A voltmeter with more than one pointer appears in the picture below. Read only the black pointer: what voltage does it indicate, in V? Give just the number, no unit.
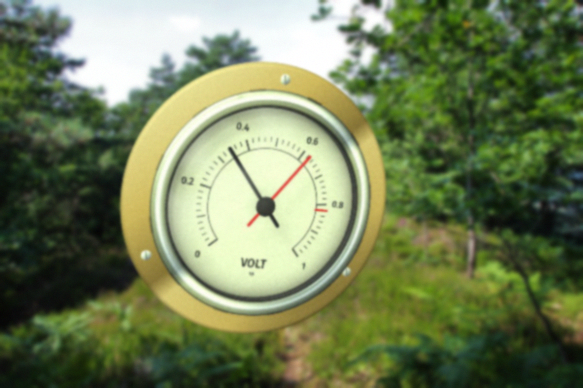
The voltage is 0.34
